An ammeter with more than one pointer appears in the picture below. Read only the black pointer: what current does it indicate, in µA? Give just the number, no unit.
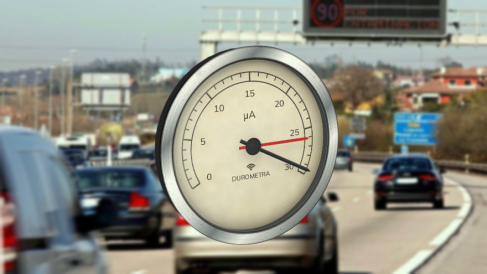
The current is 29.5
